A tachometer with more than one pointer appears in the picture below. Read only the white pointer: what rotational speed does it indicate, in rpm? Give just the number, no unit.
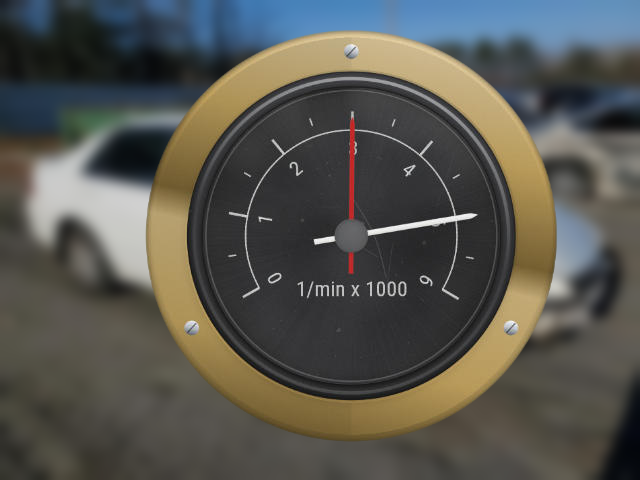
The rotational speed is 5000
